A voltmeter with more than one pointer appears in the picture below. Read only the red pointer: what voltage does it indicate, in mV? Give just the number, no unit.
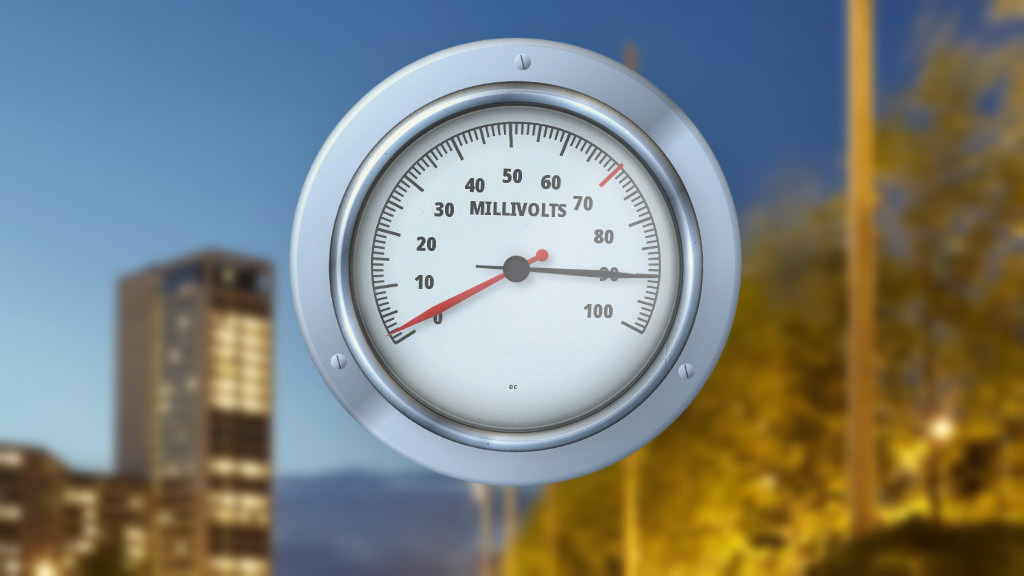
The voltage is 2
